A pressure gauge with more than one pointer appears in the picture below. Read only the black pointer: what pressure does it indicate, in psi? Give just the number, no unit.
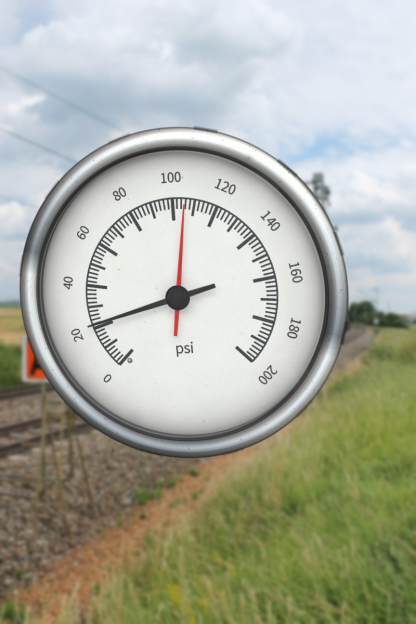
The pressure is 22
